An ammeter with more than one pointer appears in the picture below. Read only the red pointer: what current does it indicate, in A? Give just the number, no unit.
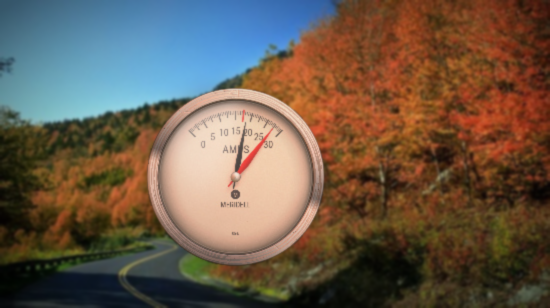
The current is 27.5
